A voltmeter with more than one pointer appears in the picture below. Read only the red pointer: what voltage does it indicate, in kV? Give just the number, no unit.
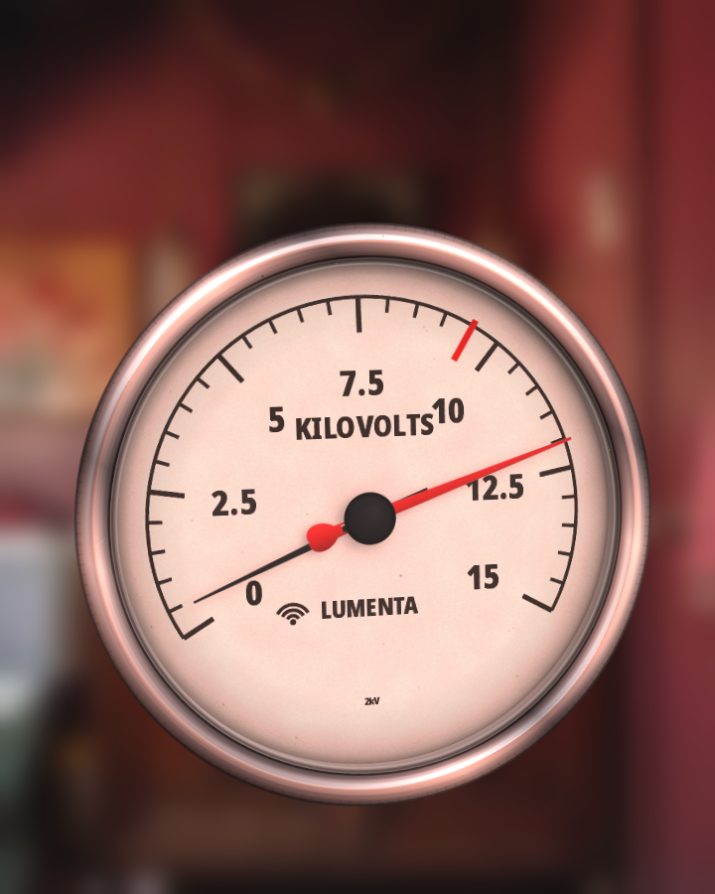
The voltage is 12
